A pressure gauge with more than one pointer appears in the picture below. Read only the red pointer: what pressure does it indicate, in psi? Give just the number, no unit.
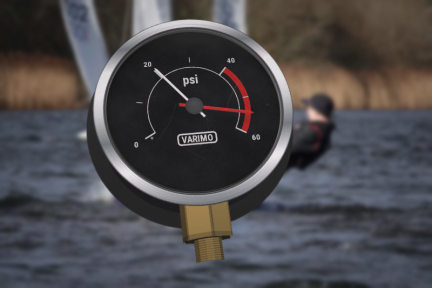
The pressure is 55
